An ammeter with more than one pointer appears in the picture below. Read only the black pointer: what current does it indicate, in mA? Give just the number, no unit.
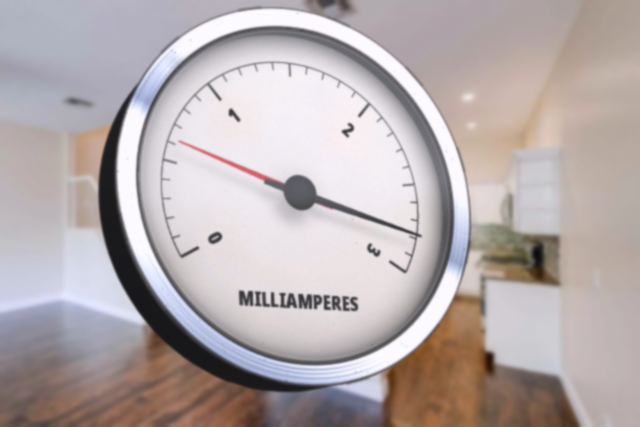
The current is 2.8
